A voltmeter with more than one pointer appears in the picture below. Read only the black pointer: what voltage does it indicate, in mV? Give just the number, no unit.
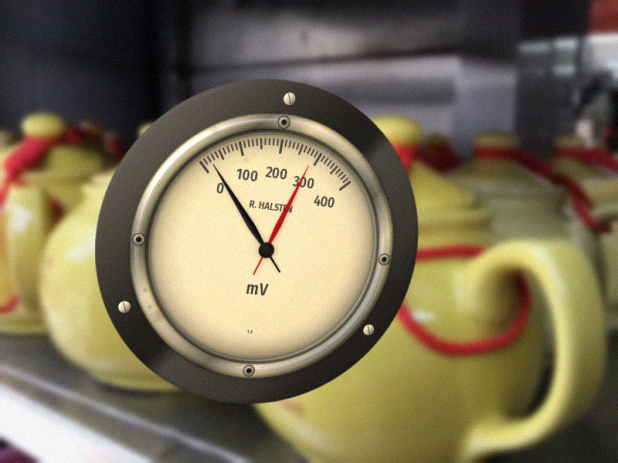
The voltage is 20
